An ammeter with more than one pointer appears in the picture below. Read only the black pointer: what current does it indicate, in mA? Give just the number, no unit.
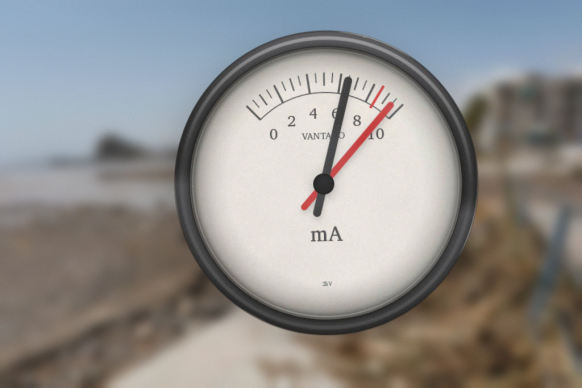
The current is 6.5
